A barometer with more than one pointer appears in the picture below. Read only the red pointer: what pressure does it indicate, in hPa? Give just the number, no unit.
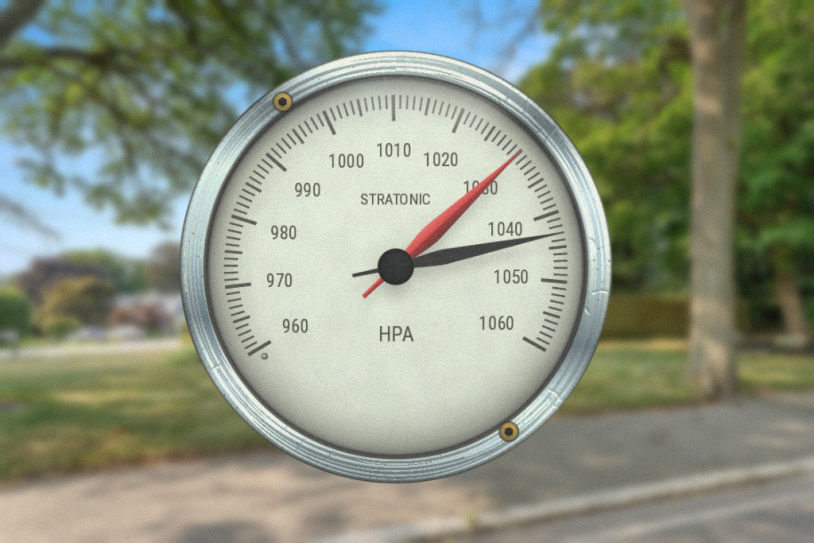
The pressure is 1030
